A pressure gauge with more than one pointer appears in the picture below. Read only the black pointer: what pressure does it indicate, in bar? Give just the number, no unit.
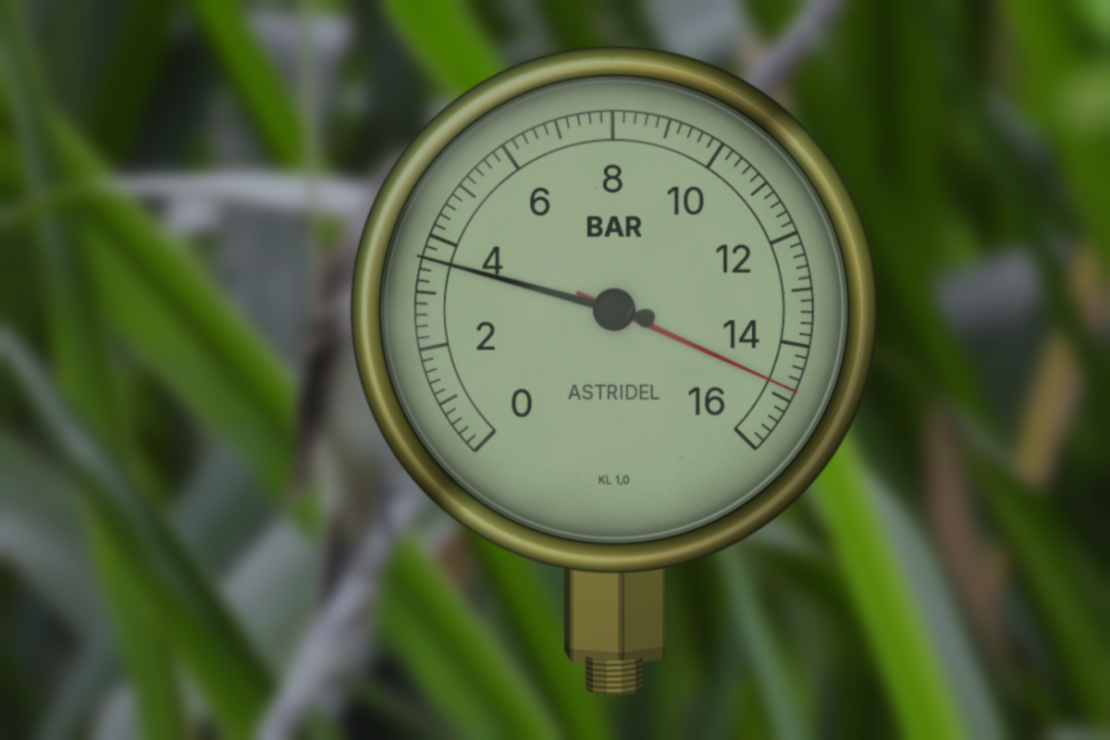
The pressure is 3.6
